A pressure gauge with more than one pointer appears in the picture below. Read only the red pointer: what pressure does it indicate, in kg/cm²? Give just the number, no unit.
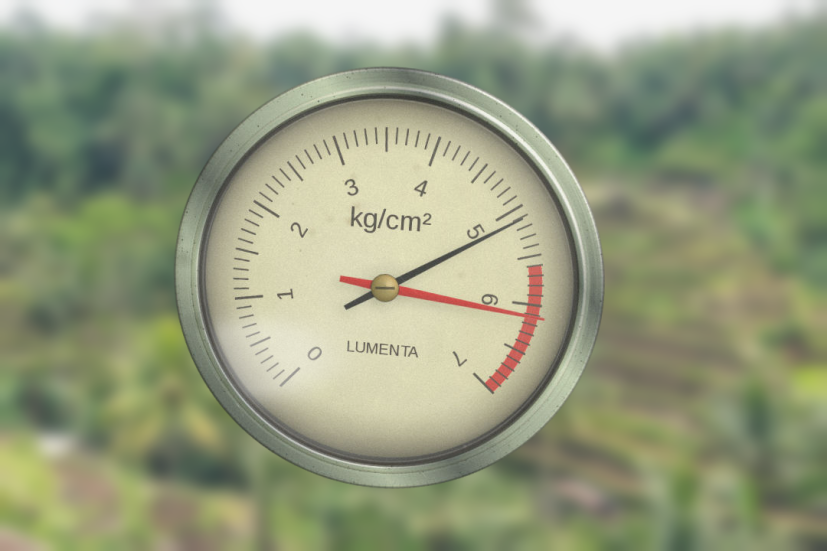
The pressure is 6.1
